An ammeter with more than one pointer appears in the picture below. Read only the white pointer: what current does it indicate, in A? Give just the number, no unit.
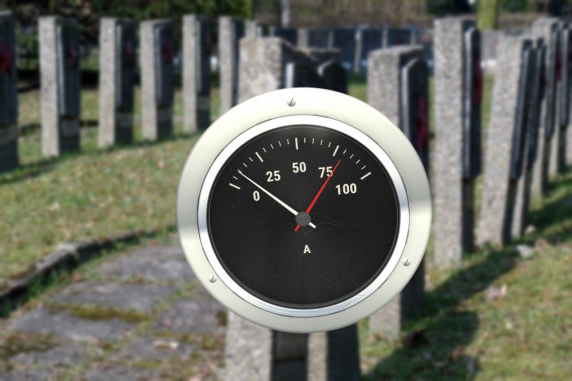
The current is 10
